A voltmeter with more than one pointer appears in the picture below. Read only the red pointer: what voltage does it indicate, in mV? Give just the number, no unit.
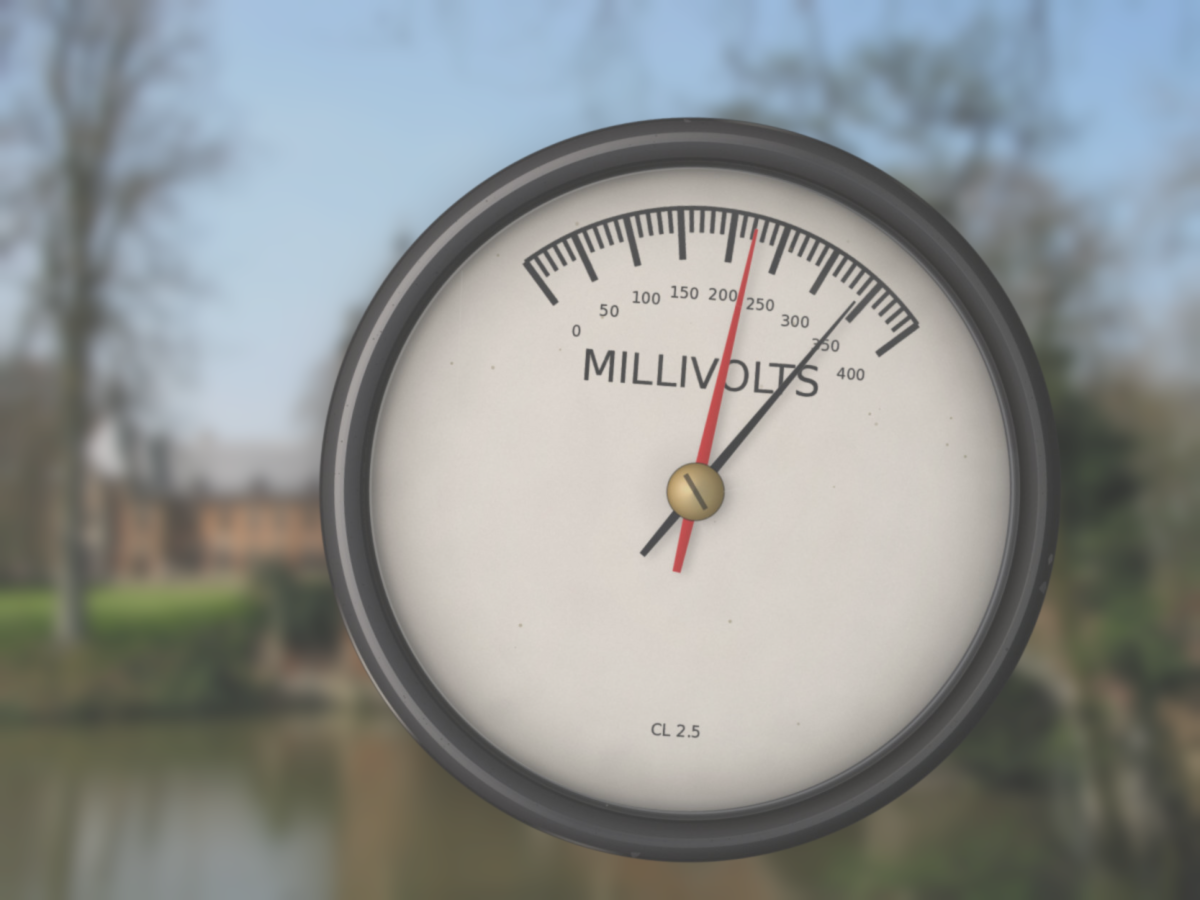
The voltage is 220
